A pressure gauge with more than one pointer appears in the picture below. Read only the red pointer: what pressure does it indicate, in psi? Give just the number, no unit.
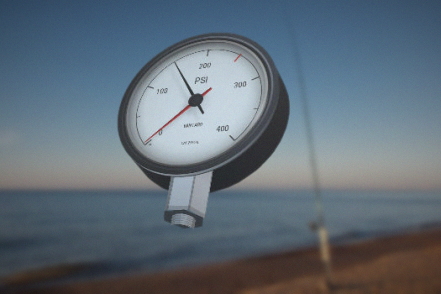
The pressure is 0
